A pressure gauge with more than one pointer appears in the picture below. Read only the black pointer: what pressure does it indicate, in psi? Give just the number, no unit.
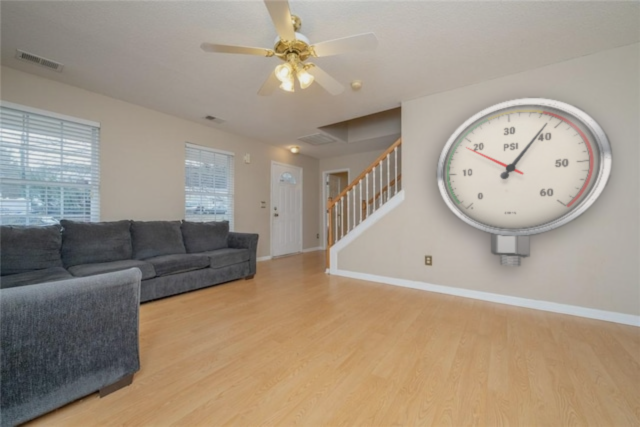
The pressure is 38
